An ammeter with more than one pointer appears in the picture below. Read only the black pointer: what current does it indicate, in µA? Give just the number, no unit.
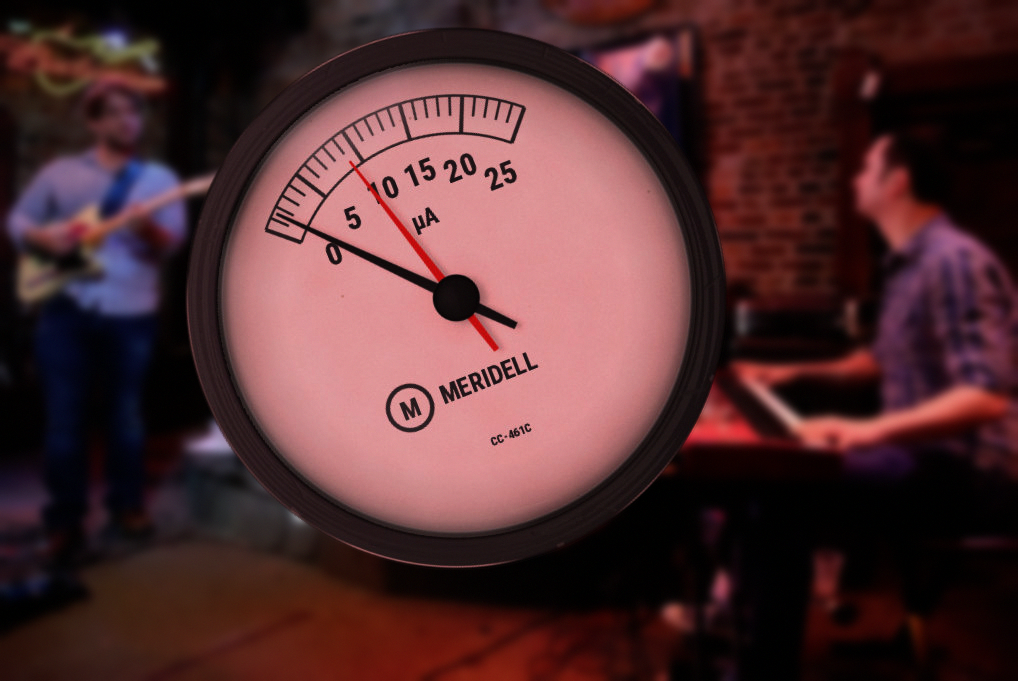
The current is 1.5
